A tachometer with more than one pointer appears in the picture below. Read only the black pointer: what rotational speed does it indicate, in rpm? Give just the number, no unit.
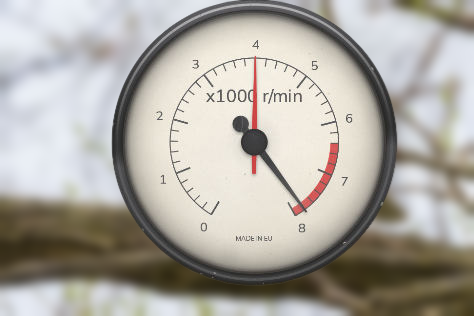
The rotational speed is 7800
